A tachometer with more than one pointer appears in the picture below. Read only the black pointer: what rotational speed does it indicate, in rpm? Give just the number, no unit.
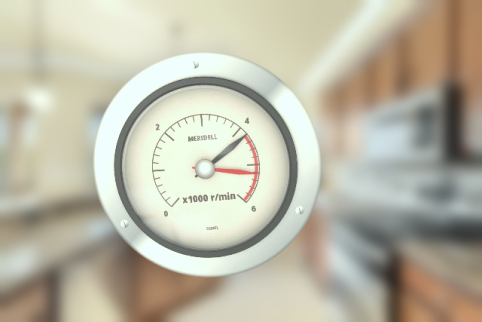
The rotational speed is 4200
